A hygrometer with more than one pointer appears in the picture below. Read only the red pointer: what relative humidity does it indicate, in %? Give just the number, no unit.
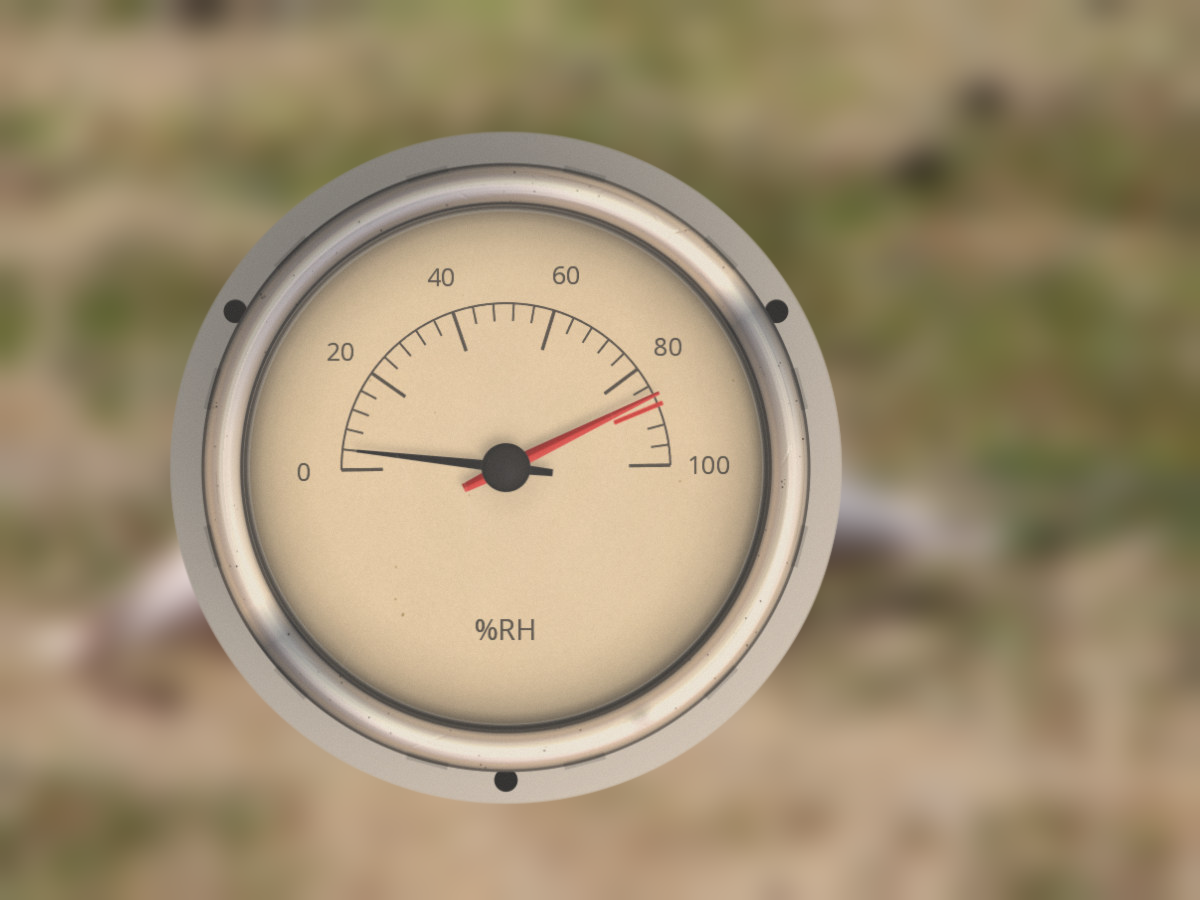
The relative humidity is 86
